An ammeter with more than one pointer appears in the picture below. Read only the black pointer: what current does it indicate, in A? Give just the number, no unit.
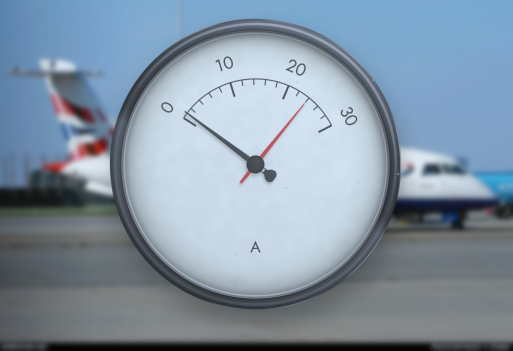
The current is 1
